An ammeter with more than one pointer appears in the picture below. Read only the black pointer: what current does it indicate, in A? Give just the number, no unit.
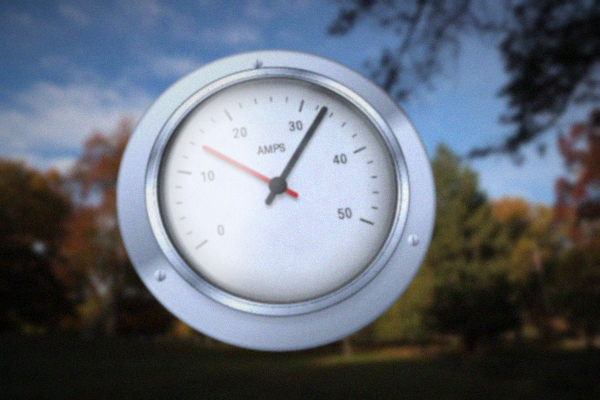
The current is 33
